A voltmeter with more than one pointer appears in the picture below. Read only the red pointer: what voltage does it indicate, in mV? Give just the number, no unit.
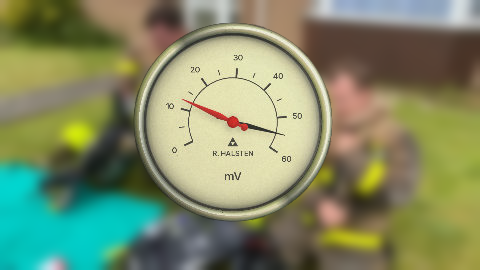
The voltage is 12.5
